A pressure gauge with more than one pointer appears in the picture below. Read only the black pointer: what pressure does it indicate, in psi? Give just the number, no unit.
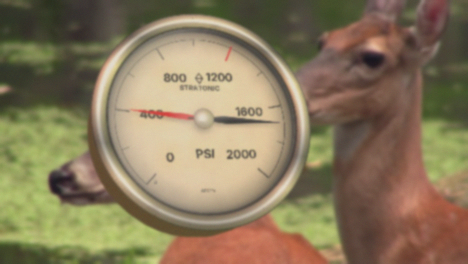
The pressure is 1700
